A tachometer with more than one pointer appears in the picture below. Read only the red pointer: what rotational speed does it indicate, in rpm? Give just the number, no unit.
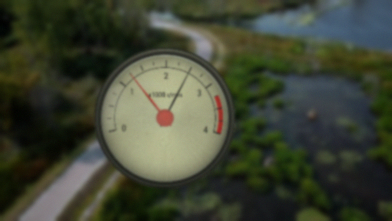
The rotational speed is 1250
